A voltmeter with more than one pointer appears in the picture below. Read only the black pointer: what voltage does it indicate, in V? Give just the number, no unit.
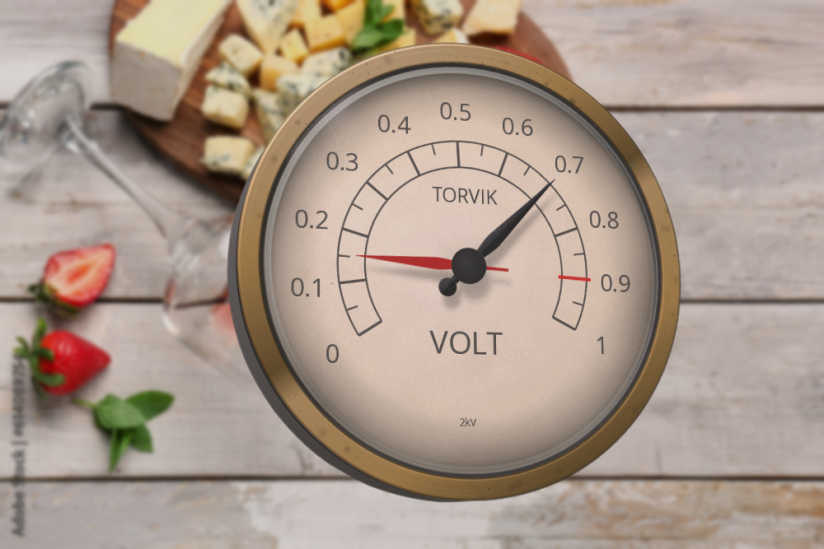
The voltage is 0.7
